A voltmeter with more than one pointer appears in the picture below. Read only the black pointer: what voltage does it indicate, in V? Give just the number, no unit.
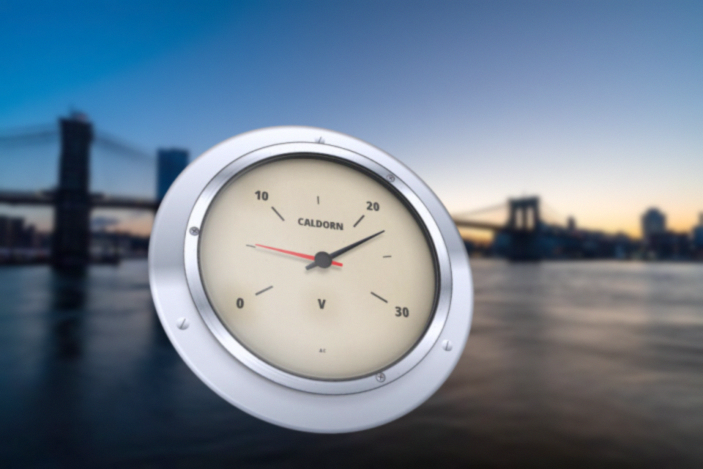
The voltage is 22.5
